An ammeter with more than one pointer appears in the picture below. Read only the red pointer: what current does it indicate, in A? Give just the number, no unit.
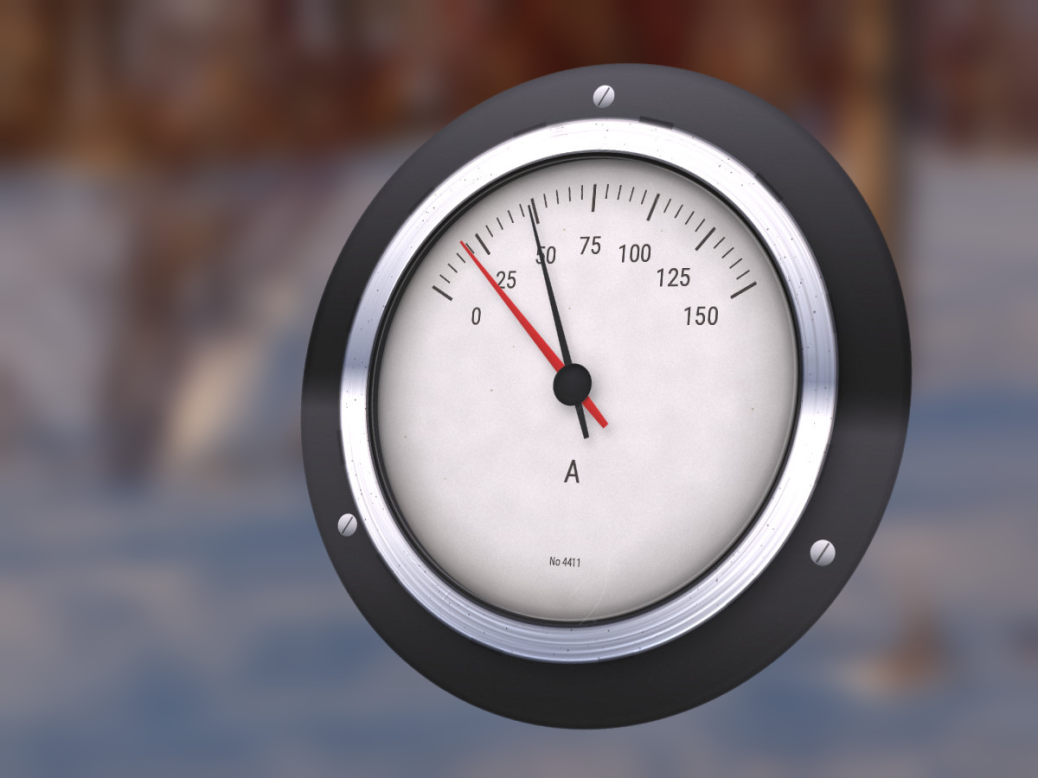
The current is 20
